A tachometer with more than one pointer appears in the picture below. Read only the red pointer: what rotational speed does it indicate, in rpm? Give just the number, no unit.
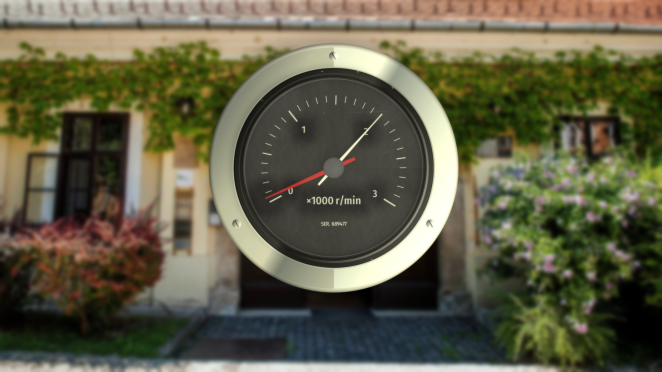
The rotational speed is 50
